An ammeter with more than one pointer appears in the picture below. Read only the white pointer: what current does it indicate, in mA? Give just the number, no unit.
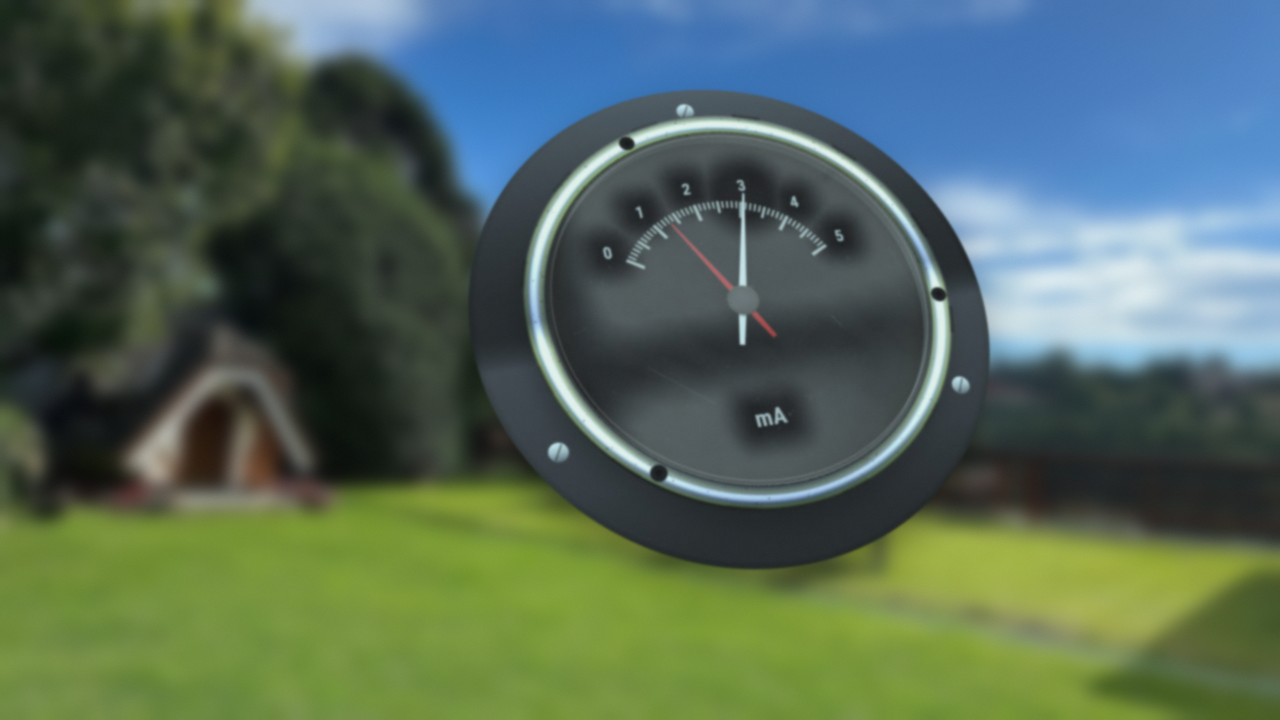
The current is 3
